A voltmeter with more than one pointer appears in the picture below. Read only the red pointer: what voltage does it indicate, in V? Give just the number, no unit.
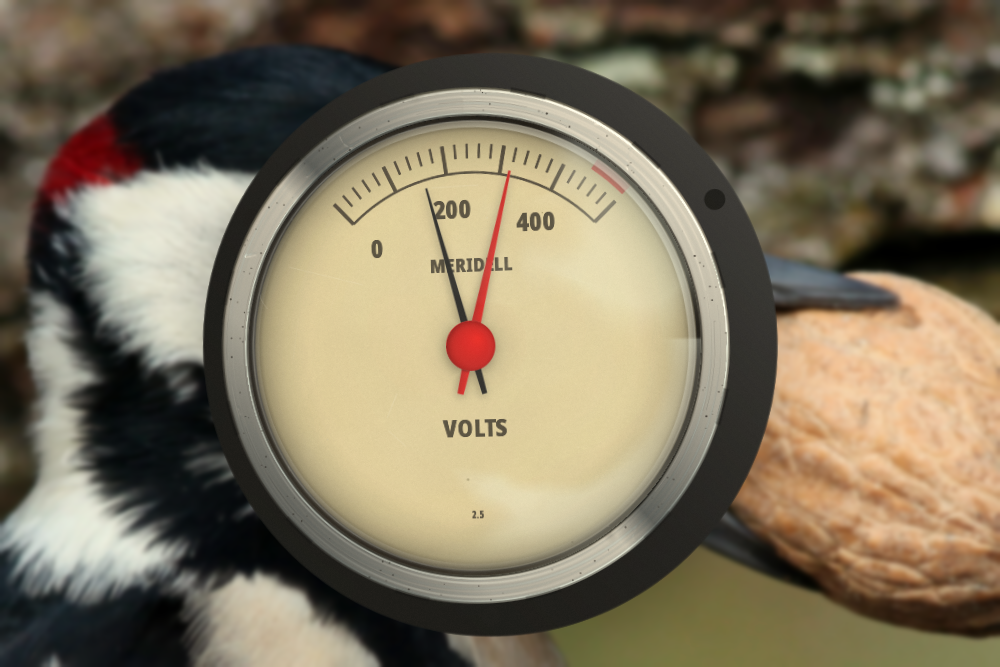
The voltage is 320
